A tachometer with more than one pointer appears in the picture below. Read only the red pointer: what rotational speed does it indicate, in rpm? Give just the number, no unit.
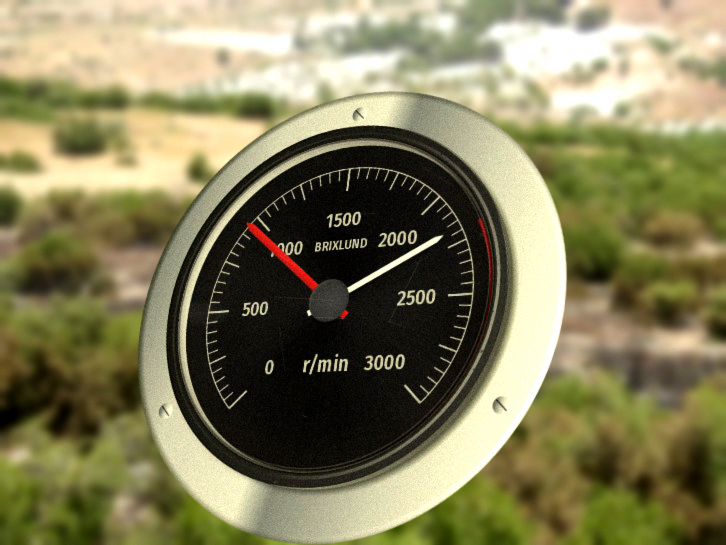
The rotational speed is 950
